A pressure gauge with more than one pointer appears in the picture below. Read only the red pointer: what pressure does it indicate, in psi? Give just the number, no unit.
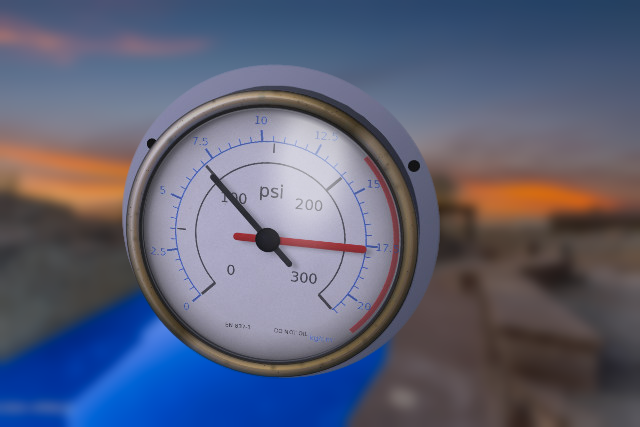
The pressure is 250
